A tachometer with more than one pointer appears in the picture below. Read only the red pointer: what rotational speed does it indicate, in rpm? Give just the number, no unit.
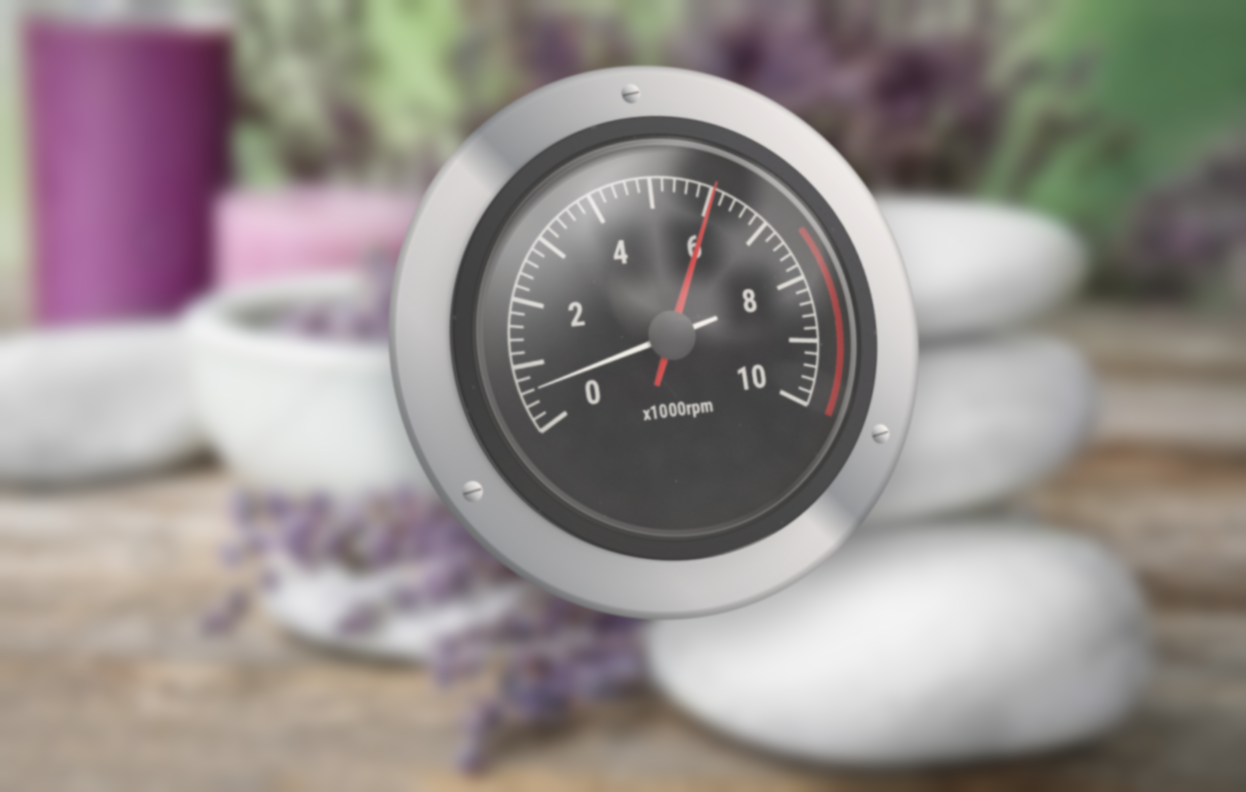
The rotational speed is 6000
